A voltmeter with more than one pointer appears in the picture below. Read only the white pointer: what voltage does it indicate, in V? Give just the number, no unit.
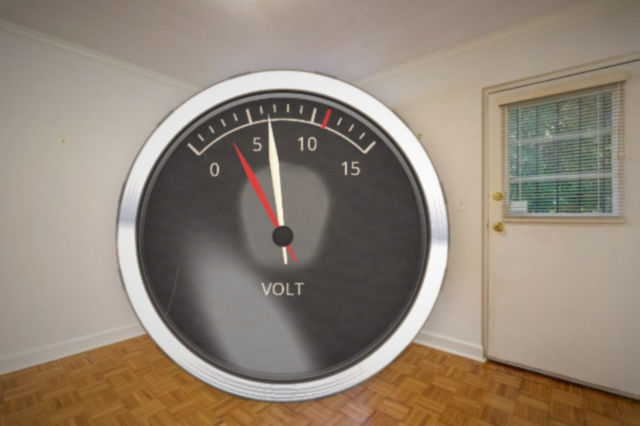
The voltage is 6.5
